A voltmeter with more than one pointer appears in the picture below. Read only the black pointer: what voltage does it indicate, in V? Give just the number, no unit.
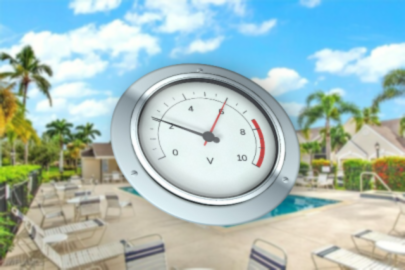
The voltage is 2
